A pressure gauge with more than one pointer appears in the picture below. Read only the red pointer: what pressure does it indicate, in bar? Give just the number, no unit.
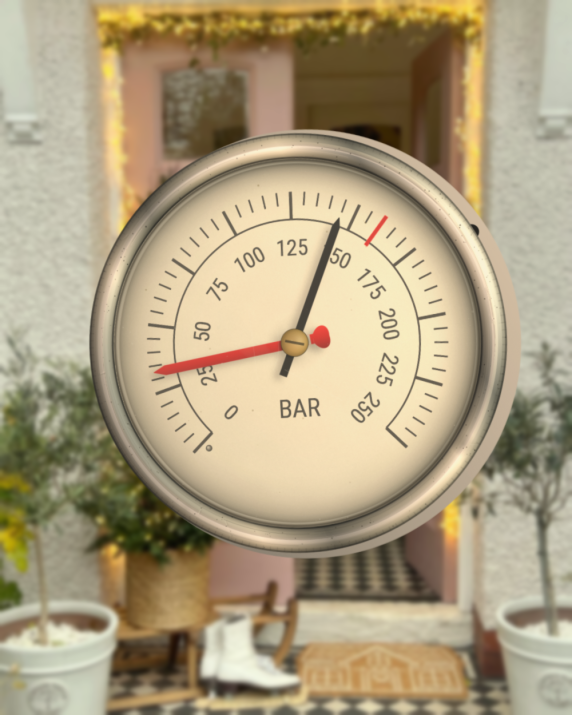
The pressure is 32.5
